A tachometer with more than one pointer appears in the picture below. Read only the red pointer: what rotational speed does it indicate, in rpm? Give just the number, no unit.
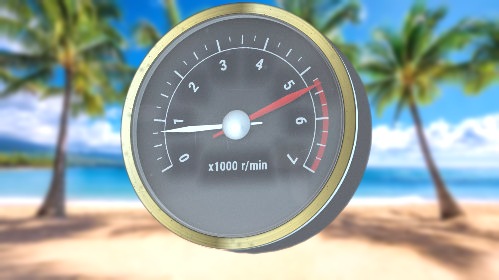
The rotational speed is 5375
